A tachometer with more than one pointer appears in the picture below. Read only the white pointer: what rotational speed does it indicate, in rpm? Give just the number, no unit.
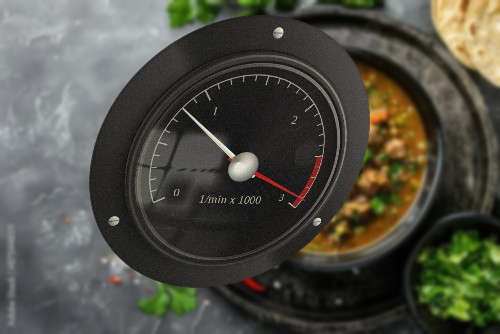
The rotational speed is 800
